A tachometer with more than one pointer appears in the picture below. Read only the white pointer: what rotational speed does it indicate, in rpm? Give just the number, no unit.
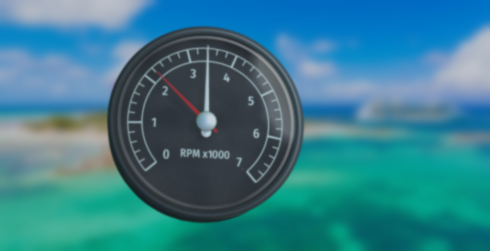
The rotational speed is 3400
